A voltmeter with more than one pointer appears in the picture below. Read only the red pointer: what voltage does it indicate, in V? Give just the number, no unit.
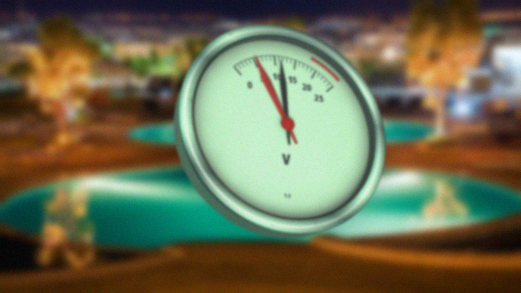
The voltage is 5
